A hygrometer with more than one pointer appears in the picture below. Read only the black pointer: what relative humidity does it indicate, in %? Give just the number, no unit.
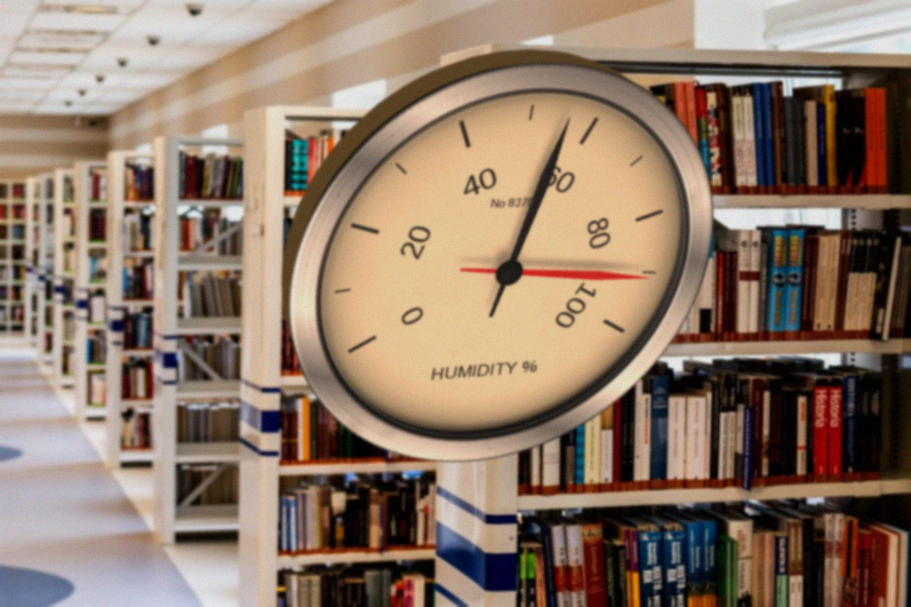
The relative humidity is 55
